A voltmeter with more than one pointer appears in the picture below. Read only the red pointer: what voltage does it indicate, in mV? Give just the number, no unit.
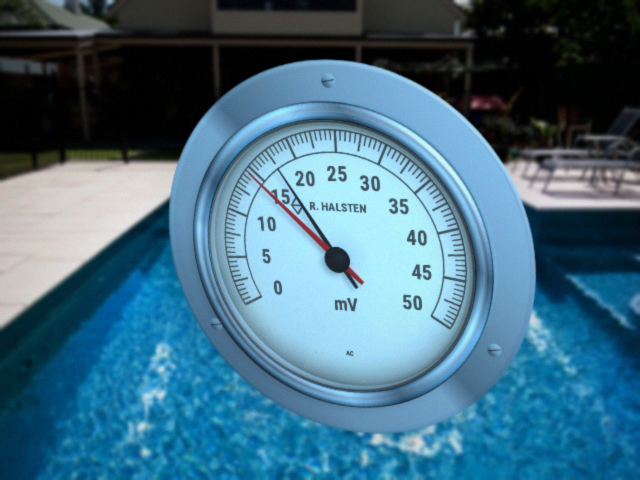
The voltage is 15
